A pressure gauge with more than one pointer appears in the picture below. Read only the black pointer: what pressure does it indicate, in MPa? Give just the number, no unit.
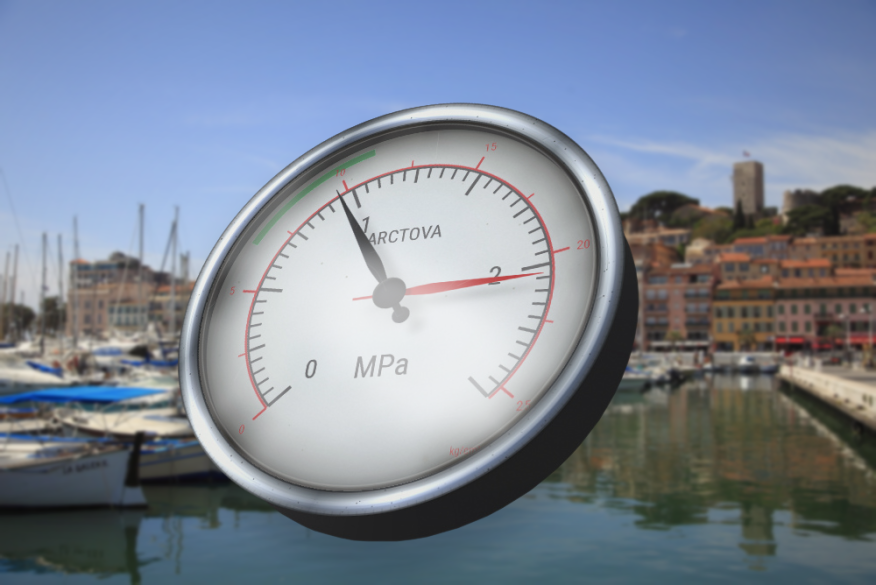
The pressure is 0.95
